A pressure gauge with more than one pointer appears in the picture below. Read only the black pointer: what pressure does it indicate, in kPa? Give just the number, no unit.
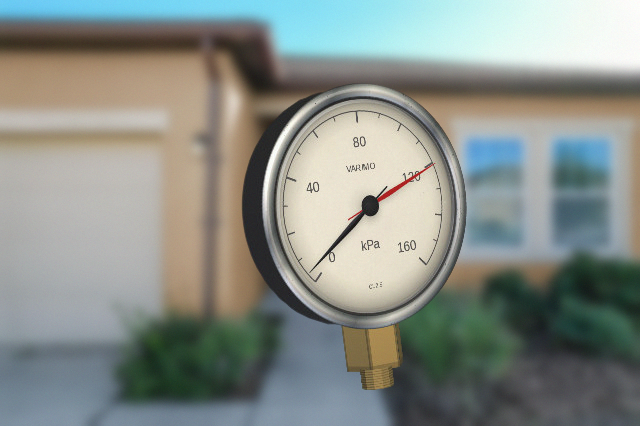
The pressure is 5
